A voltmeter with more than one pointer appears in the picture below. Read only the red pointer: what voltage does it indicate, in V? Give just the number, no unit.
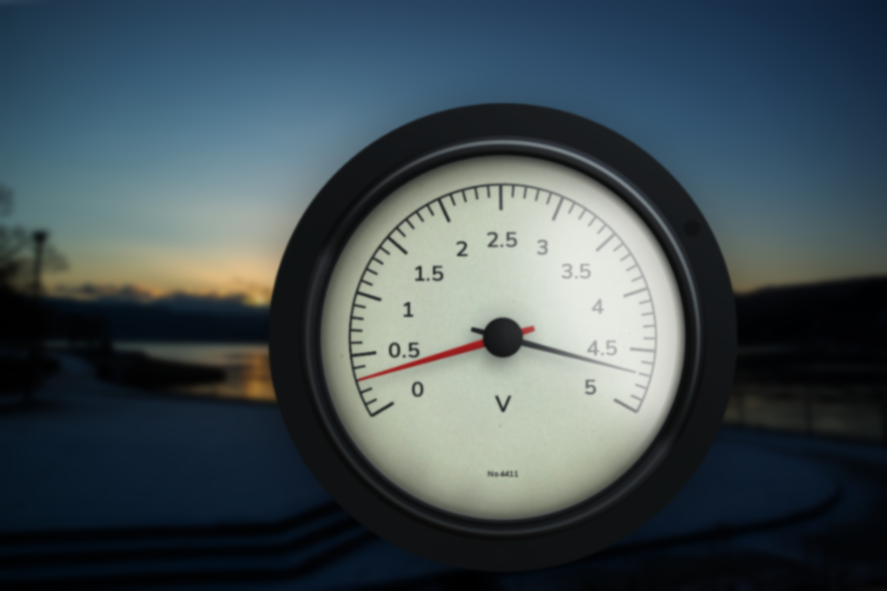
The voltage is 0.3
